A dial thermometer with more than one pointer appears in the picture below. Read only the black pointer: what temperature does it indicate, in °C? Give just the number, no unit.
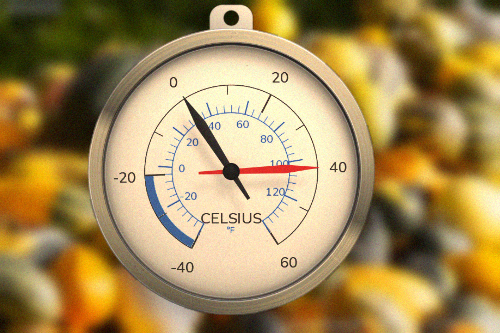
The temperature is 0
